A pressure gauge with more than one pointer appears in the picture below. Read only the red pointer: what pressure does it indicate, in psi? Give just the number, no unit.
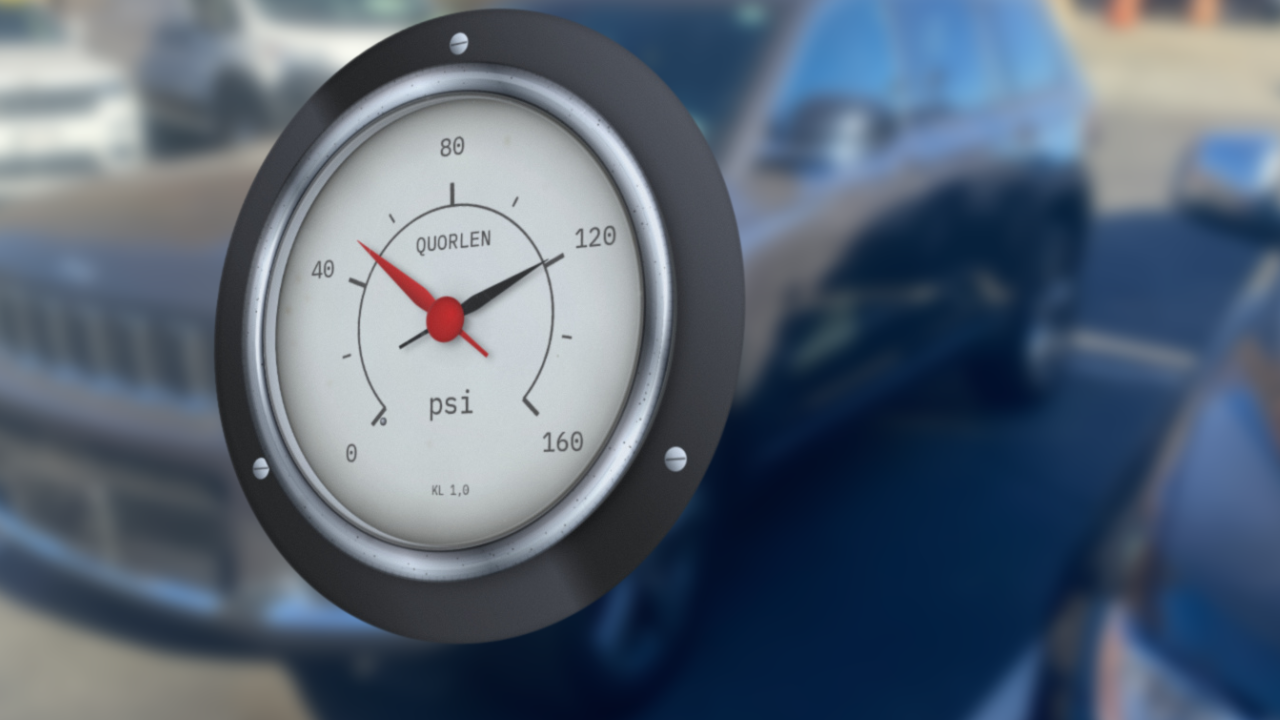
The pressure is 50
